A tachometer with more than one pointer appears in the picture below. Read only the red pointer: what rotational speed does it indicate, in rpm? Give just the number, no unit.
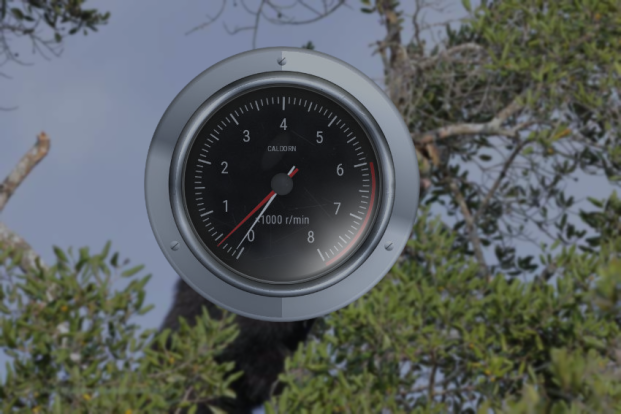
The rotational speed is 400
